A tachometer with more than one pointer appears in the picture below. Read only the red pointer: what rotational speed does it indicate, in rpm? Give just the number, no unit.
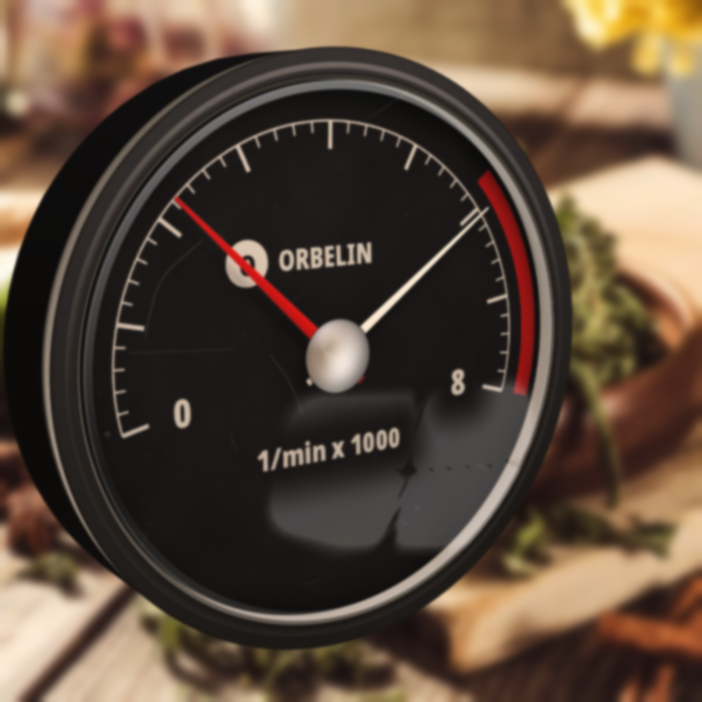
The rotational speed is 2200
